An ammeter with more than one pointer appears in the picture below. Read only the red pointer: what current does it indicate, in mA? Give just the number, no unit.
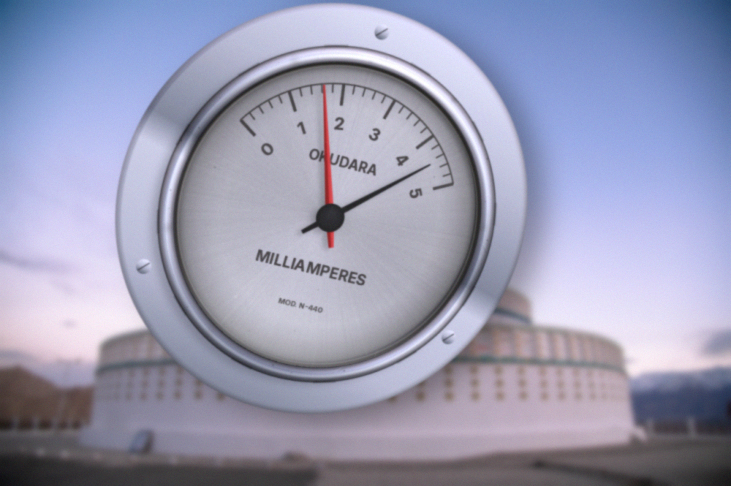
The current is 1.6
